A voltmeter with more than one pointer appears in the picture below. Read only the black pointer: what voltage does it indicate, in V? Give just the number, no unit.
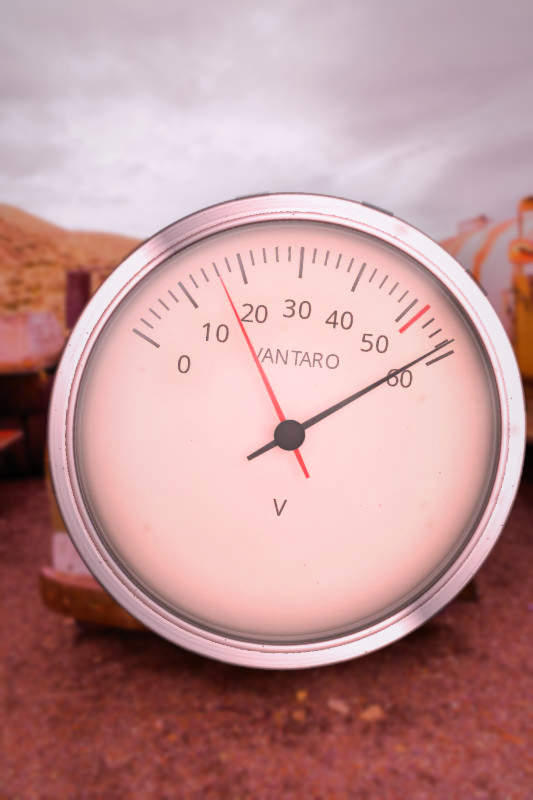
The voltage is 58
